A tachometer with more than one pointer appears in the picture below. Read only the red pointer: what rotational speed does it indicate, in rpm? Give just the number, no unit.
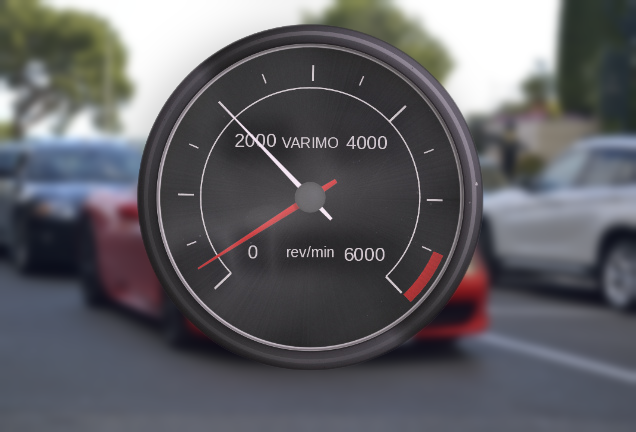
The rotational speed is 250
